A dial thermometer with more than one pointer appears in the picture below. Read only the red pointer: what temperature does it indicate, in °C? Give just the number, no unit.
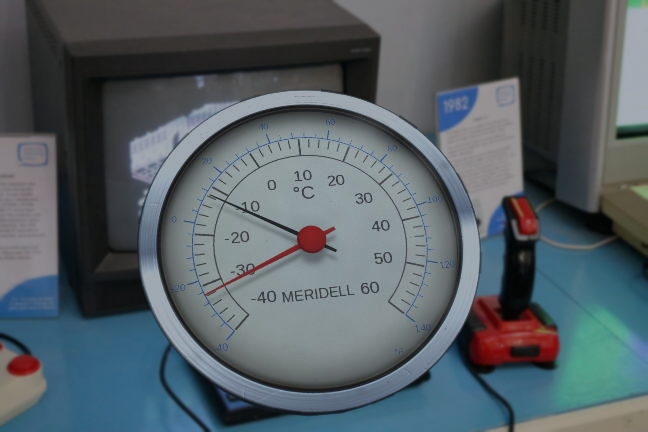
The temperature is -32
